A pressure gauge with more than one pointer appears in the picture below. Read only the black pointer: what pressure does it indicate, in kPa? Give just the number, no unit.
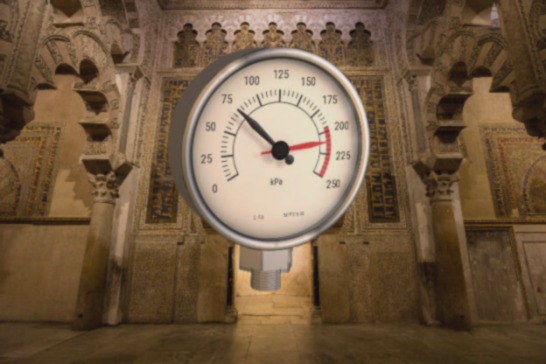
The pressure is 75
